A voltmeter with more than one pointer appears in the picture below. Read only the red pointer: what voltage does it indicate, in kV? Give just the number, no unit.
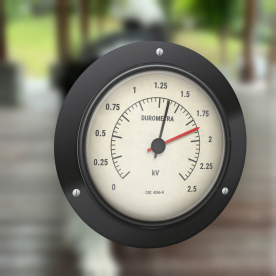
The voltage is 1.85
